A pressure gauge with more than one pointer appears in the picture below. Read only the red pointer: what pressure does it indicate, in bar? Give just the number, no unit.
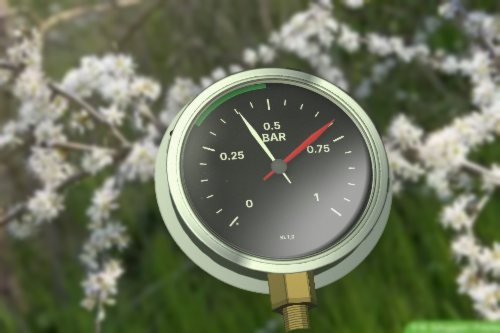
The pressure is 0.7
